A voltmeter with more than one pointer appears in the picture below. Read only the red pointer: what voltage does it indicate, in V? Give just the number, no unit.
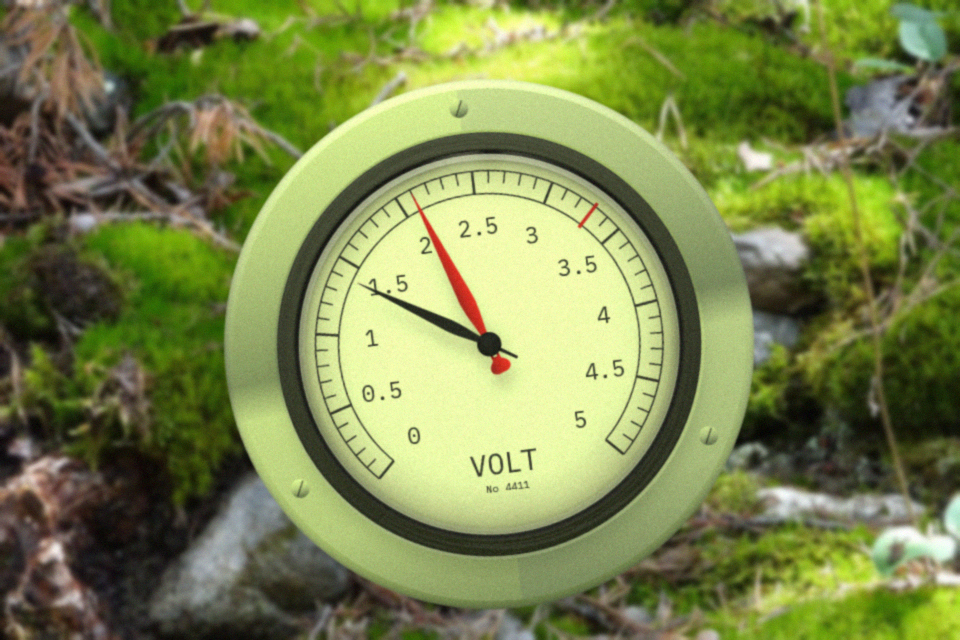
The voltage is 2.1
